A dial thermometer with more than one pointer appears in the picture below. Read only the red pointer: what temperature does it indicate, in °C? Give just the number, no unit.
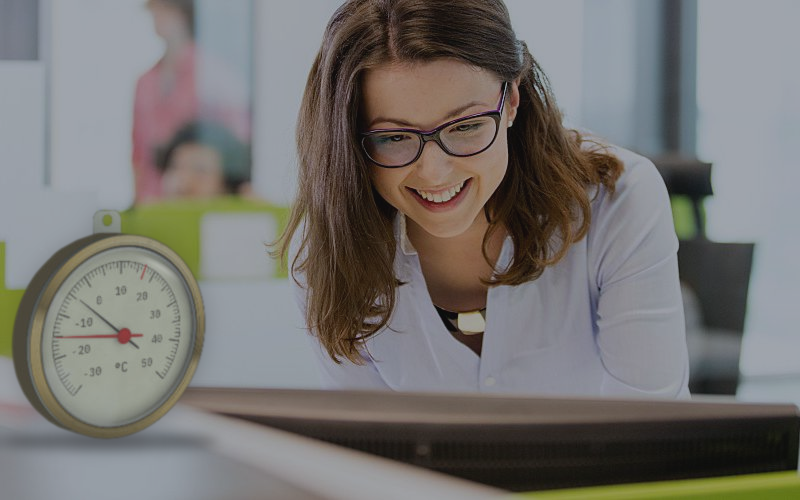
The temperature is -15
